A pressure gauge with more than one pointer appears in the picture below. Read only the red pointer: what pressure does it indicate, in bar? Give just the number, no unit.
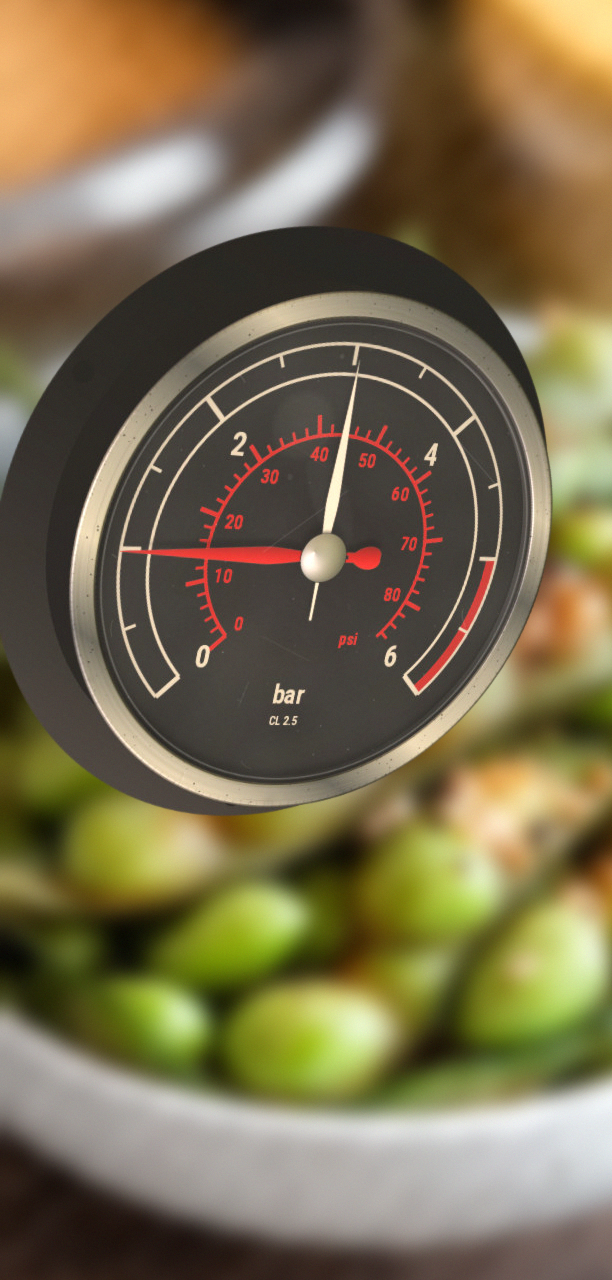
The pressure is 1
